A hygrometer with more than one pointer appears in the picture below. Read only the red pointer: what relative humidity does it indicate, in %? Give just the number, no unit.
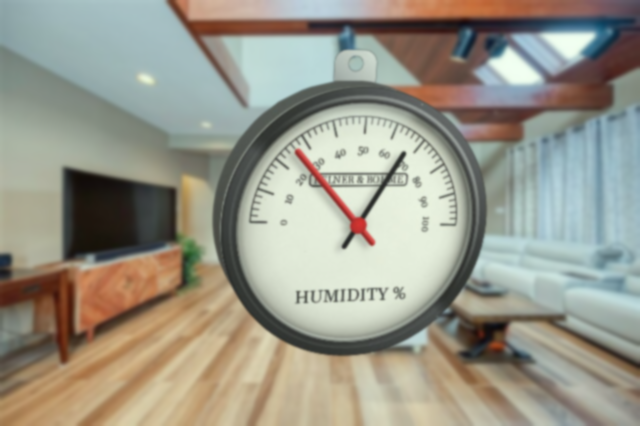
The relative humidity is 26
